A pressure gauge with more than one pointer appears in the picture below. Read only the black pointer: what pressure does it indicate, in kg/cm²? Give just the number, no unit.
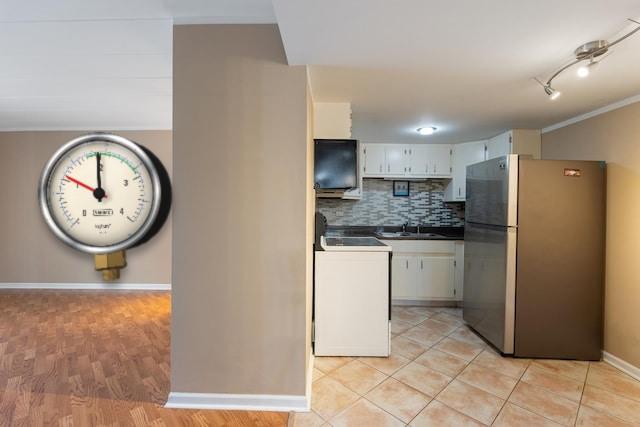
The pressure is 2
